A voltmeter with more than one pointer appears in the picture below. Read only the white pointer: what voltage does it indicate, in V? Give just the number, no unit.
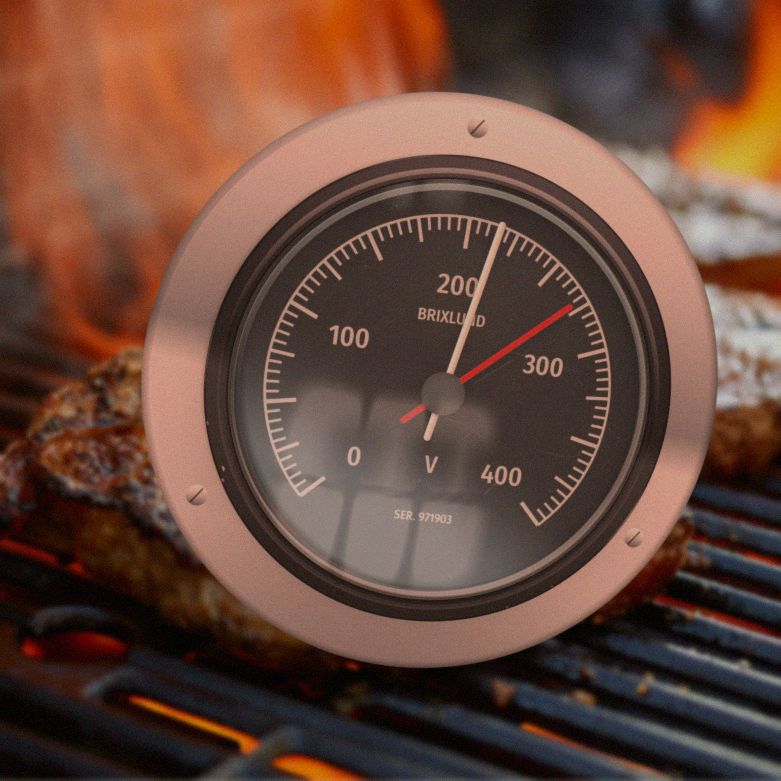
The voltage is 215
